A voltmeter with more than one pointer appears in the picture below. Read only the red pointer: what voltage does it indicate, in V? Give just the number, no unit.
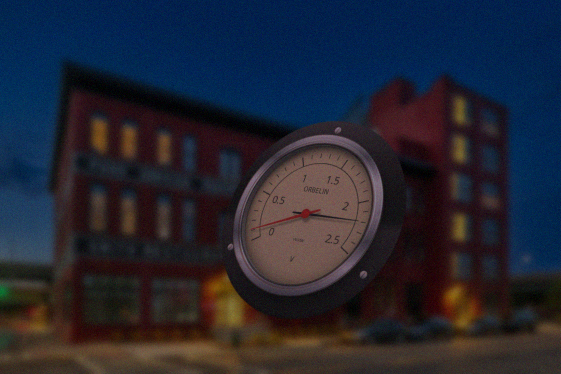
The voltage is 0.1
